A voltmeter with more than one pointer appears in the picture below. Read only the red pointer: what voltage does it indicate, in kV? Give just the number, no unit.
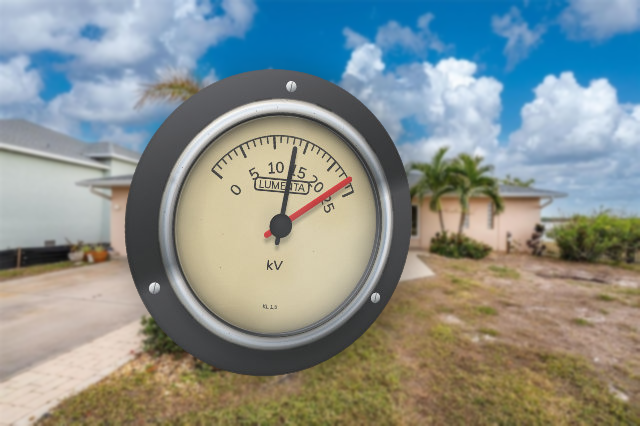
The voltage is 23
